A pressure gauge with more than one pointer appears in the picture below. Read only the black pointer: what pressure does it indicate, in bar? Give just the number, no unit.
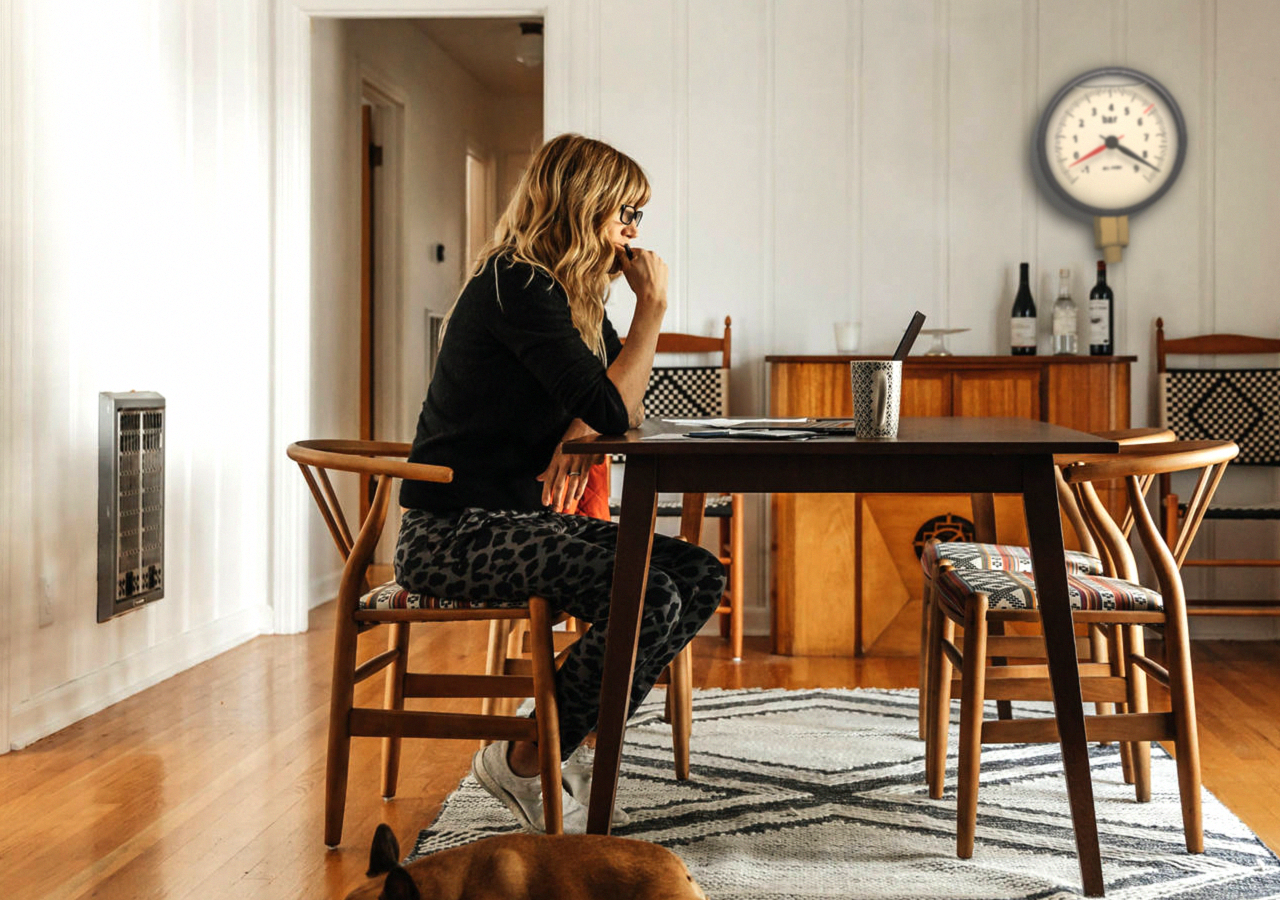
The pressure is 8.5
